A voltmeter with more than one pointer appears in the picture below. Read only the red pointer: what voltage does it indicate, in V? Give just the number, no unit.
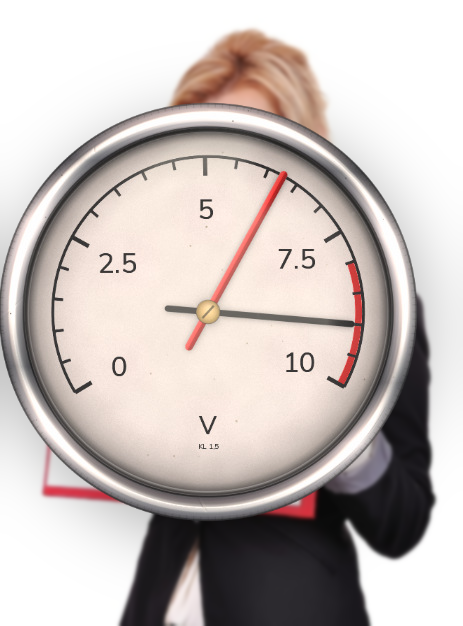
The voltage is 6.25
